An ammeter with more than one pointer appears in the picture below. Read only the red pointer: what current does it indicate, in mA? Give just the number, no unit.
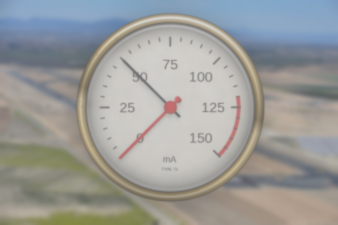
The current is 0
